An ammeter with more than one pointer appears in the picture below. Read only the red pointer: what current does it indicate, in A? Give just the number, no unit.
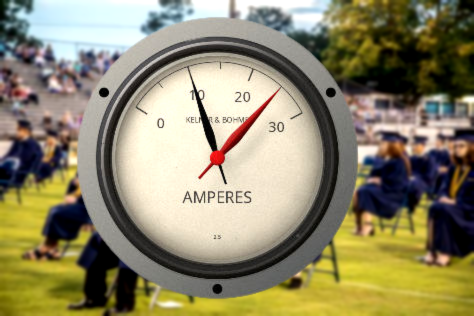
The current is 25
